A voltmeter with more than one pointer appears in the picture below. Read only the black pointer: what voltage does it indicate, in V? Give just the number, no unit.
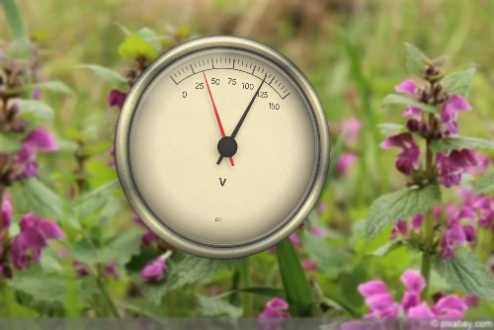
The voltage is 115
